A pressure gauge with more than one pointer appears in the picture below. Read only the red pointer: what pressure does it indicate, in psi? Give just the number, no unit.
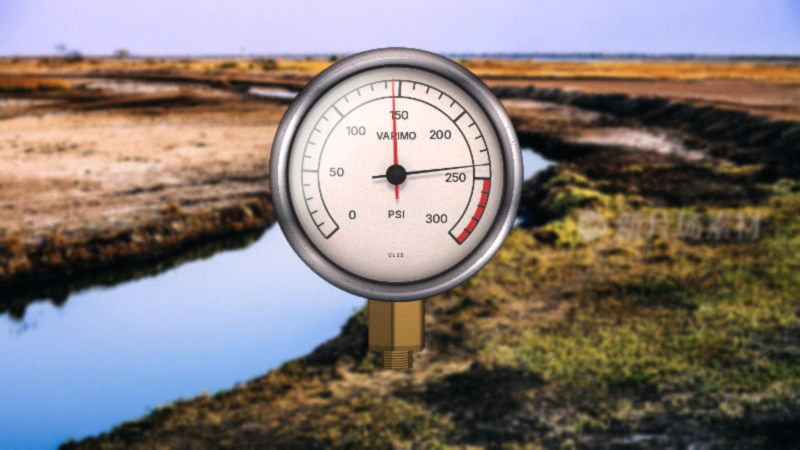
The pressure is 145
